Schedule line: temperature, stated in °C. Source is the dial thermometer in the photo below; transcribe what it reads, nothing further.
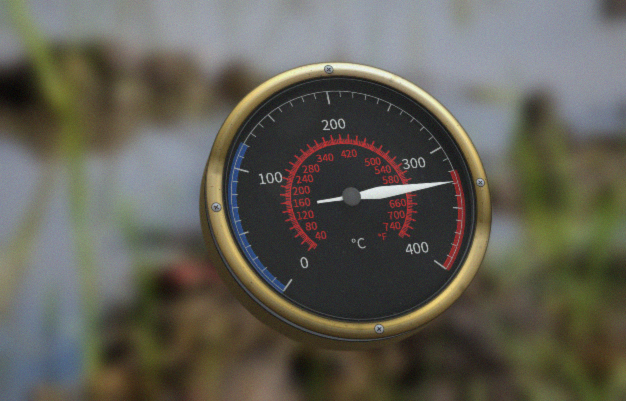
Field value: 330 °C
